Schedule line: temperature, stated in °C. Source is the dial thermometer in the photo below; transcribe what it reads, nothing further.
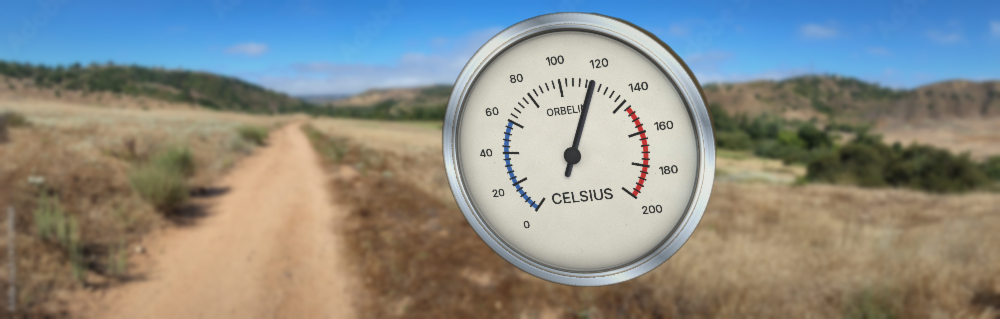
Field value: 120 °C
